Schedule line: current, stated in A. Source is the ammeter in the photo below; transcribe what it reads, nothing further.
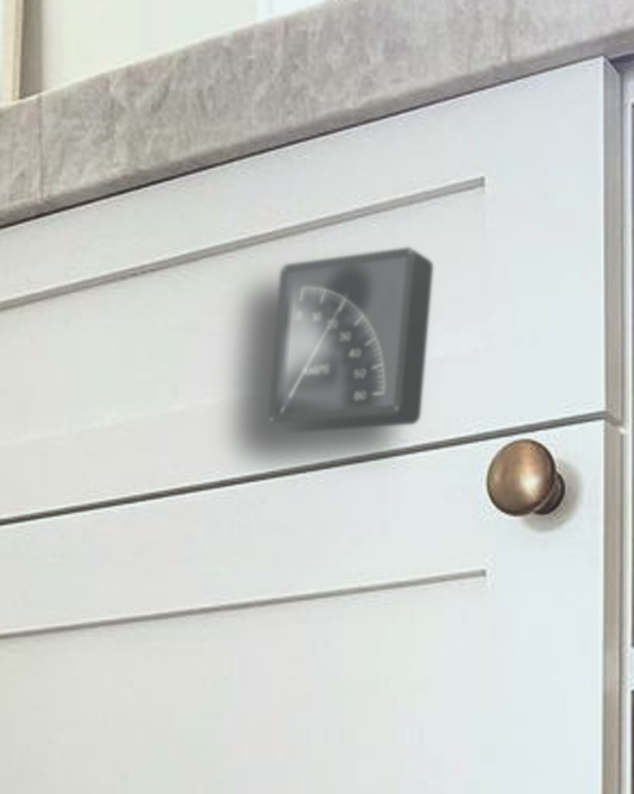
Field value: 20 A
